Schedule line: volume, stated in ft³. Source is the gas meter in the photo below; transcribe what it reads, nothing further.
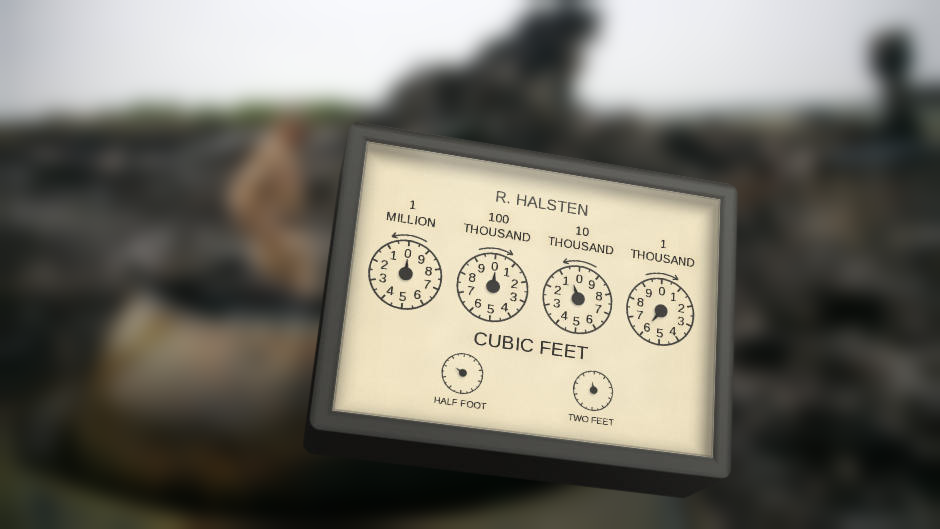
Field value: 600 ft³
